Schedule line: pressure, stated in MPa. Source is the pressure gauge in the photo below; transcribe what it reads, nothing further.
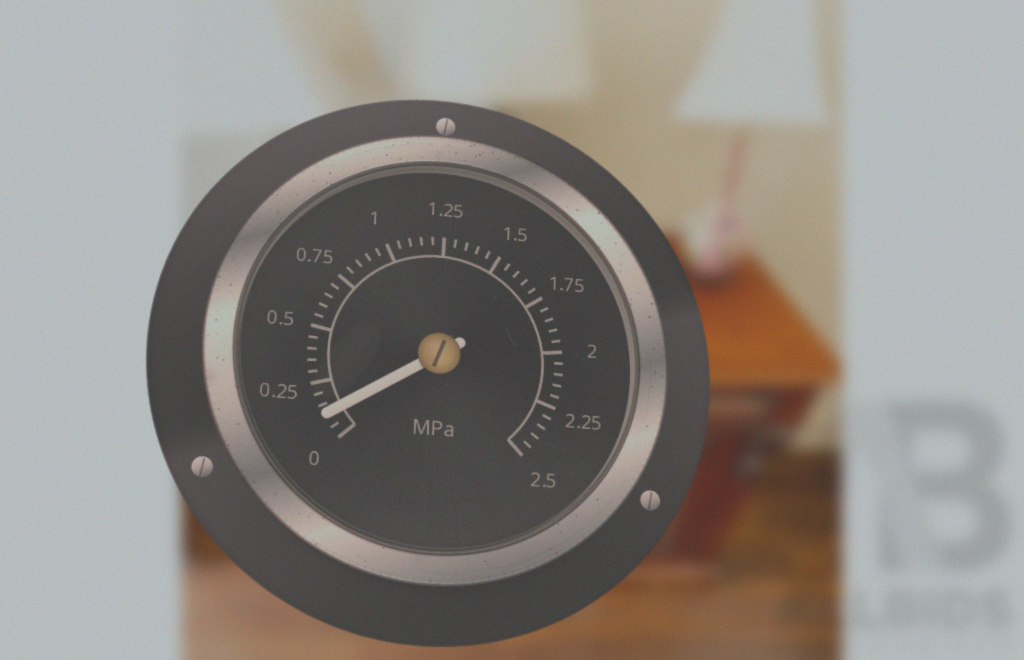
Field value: 0.1 MPa
